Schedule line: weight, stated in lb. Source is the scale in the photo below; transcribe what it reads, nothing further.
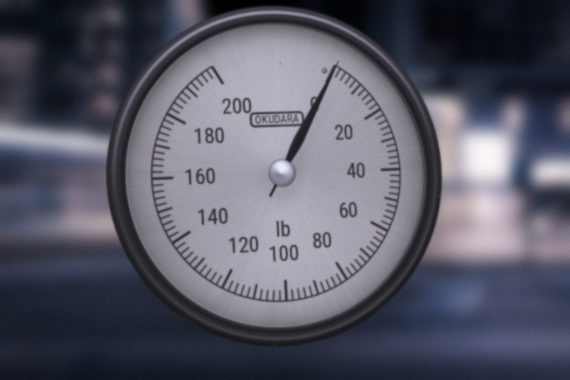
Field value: 0 lb
